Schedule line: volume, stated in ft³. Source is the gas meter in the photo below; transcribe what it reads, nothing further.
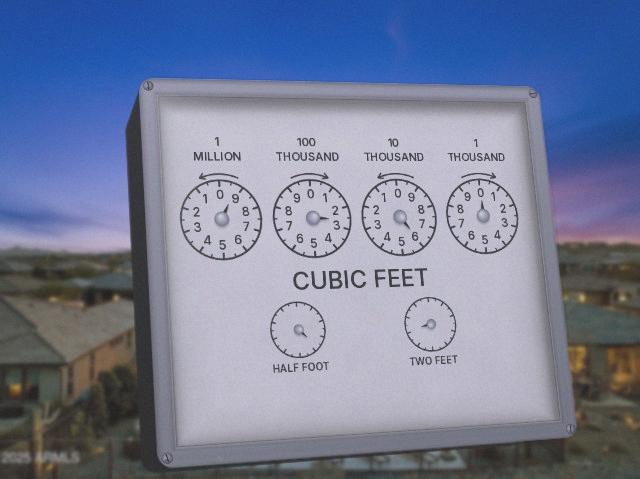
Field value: 926000 ft³
